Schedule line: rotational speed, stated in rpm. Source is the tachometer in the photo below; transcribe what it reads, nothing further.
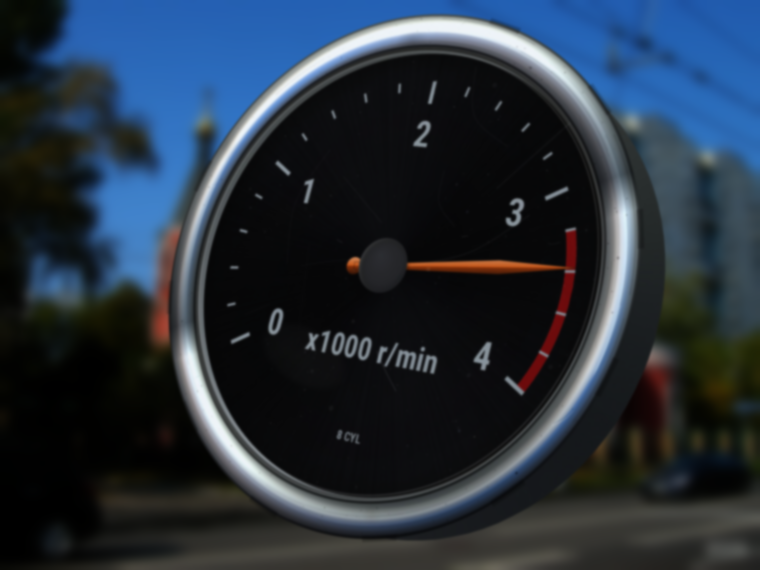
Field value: 3400 rpm
